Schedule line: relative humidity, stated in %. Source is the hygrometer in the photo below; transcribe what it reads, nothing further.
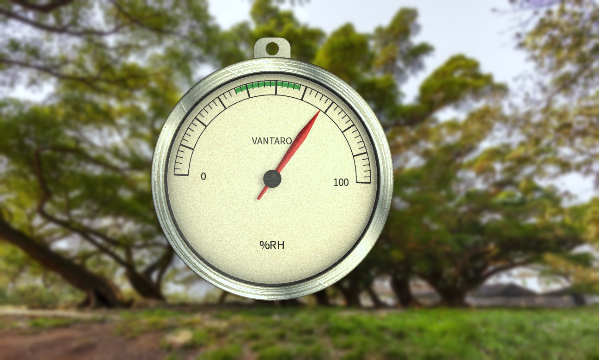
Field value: 68 %
